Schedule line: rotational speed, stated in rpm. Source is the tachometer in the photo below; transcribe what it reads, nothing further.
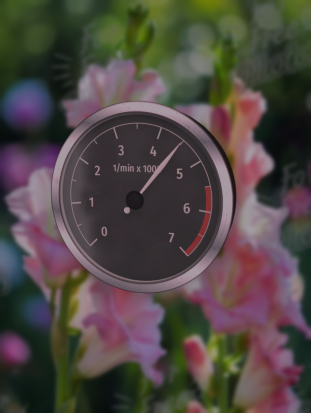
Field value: 4500 rpm
